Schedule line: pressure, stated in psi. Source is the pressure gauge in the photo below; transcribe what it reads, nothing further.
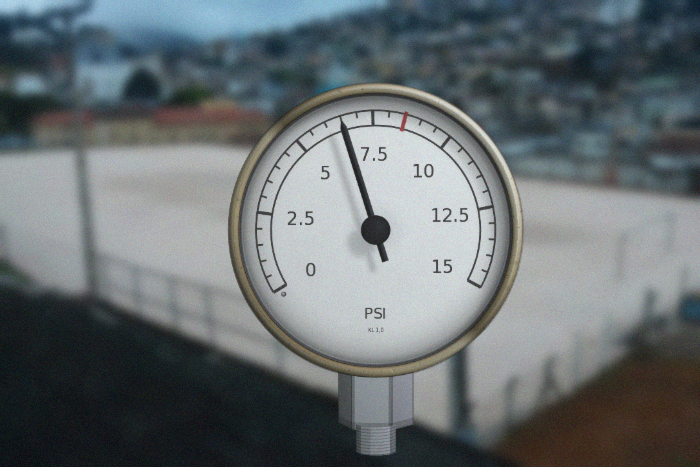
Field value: 6.5 psi
